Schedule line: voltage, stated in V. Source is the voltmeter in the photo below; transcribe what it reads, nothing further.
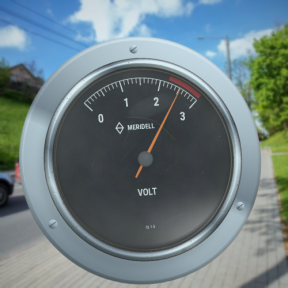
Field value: 2.5 V
